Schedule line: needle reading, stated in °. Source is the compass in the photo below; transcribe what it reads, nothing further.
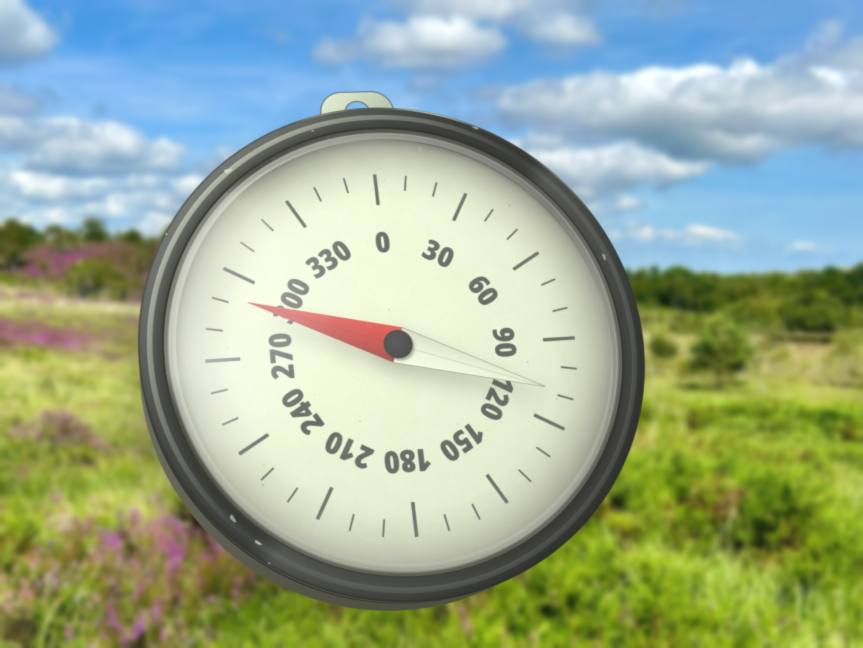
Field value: 290 °
